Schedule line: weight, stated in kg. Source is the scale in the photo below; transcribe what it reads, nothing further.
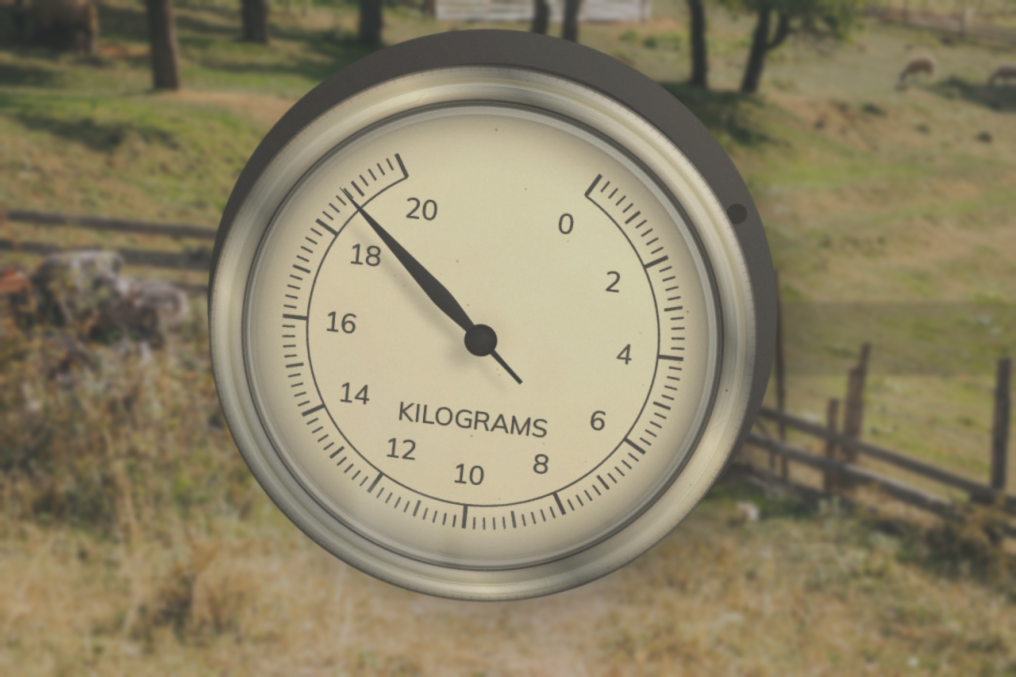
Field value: 18.8 kg
